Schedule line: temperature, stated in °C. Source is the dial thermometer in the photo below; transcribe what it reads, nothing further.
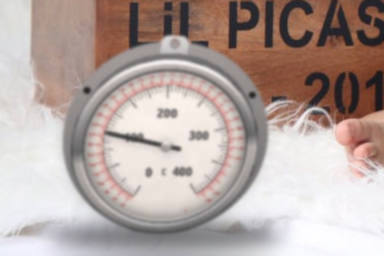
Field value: 100 °C
